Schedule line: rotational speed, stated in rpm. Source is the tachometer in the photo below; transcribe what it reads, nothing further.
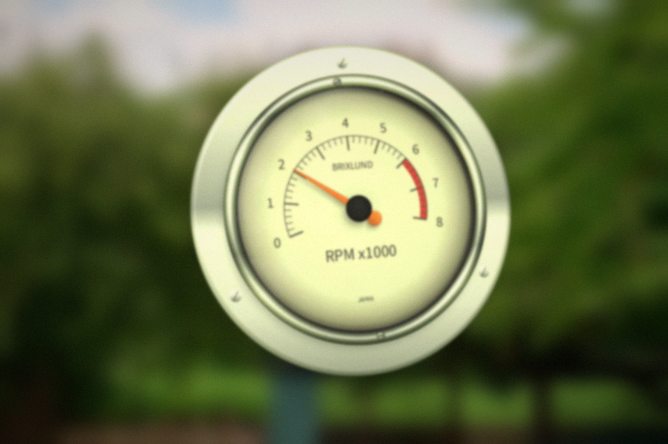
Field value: 2000 rpm
